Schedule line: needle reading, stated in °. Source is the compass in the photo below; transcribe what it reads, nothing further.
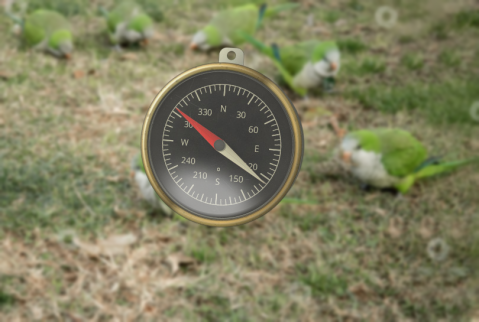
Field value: 305 °
